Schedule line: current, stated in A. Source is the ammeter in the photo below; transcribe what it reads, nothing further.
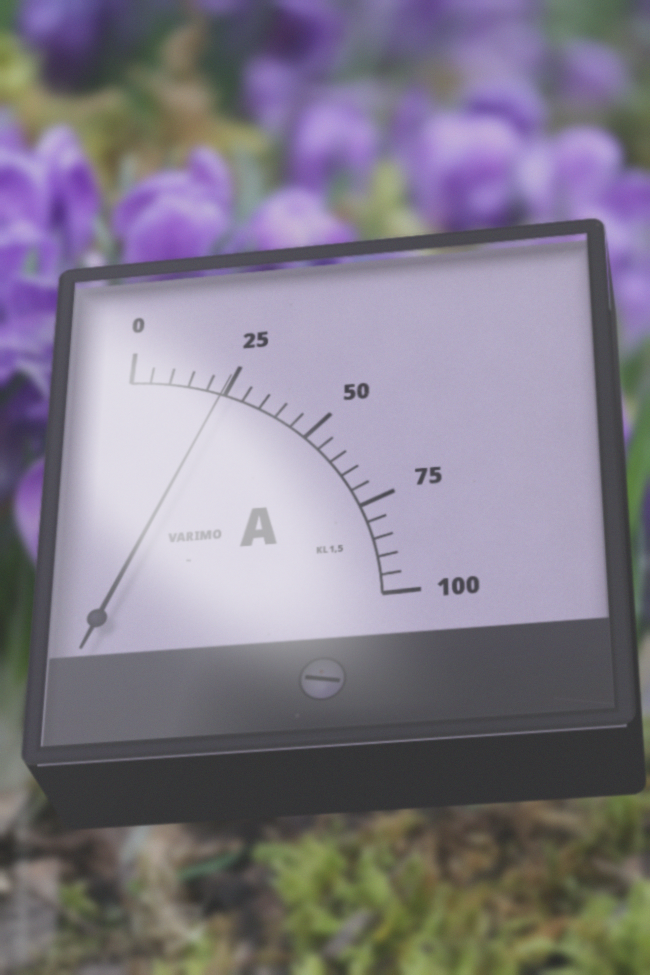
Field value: 25 A
